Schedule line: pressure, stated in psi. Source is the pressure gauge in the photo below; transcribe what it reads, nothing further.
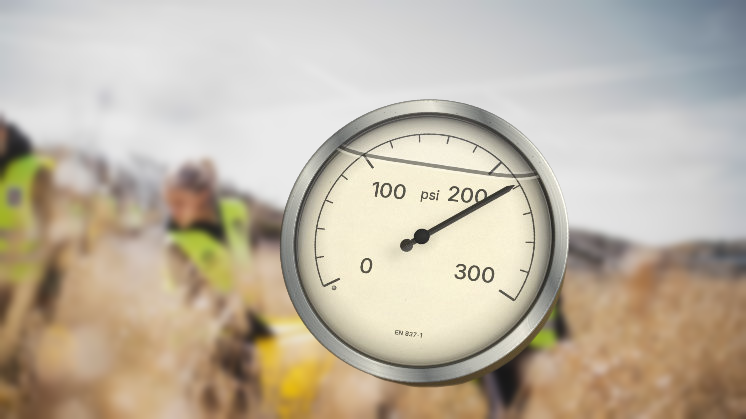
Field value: 220 psi
